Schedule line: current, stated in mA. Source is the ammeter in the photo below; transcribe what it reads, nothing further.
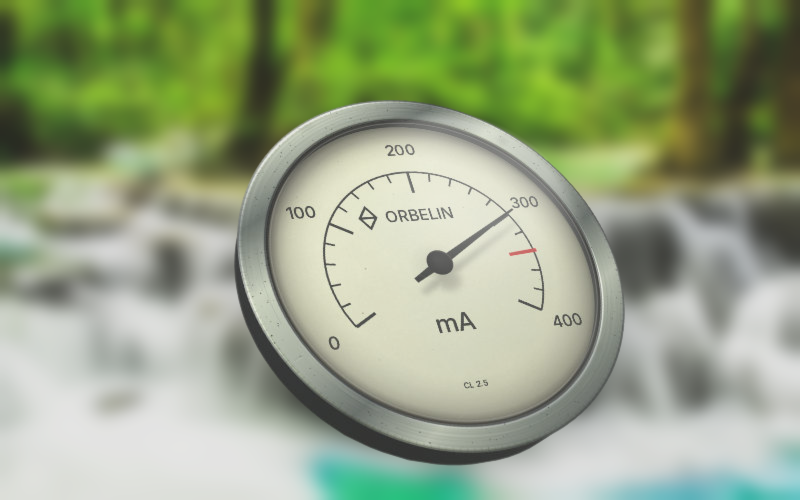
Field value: 300 mA
